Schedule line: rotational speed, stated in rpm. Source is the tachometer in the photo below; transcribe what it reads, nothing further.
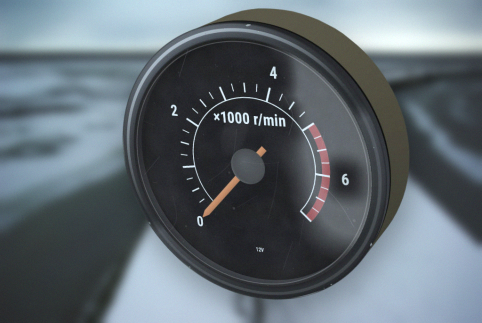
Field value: 0 rpm
